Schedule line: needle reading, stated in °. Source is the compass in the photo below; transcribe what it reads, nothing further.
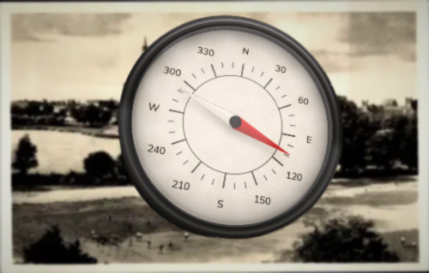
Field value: 110 °
